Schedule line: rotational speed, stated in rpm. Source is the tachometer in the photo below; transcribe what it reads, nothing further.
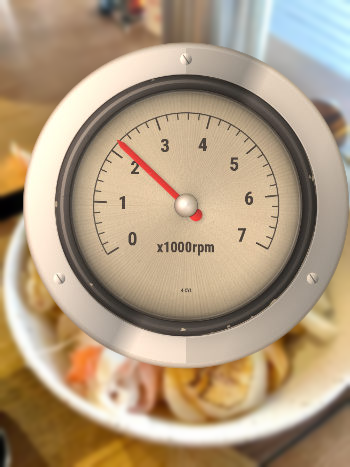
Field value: 2200 rpm
